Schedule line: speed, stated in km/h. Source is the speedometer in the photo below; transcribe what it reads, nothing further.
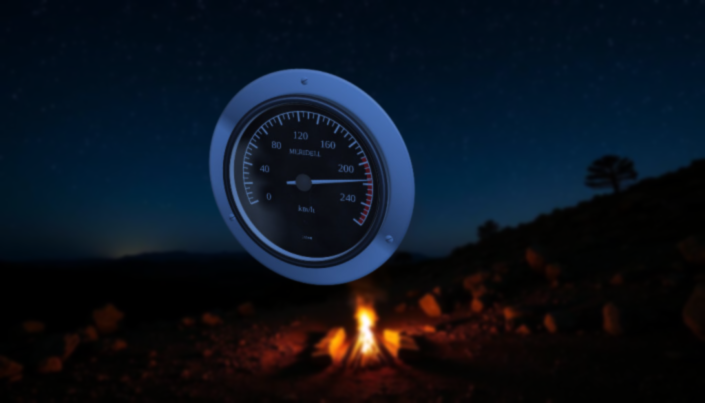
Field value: 215 km/h
